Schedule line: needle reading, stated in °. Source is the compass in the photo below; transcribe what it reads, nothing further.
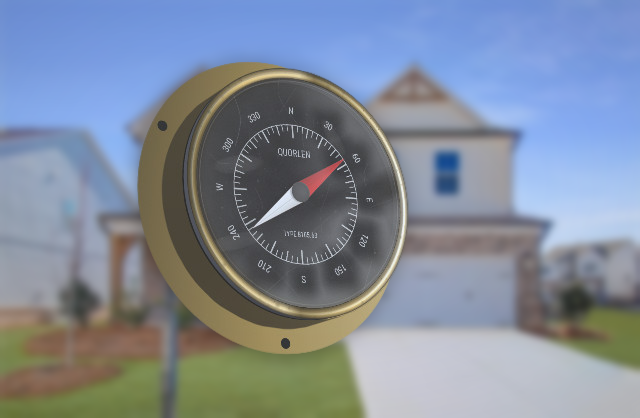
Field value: 55 °
